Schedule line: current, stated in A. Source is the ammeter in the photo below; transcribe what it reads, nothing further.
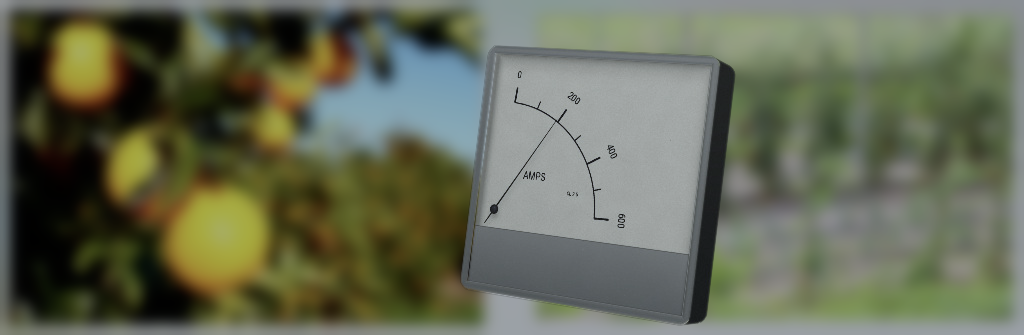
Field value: 200 A
